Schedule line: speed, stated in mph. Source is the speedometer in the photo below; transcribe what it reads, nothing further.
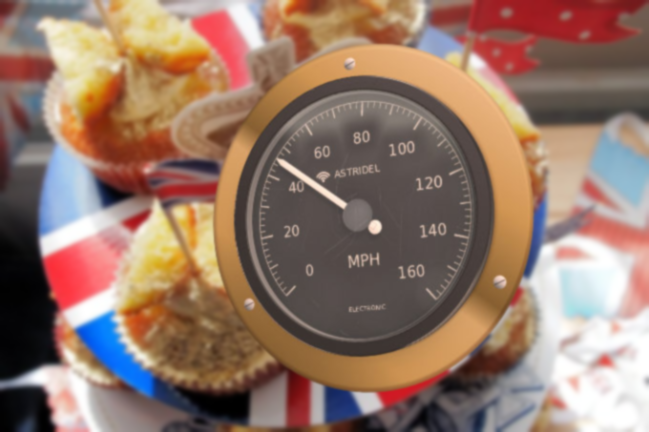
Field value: 46 mph
